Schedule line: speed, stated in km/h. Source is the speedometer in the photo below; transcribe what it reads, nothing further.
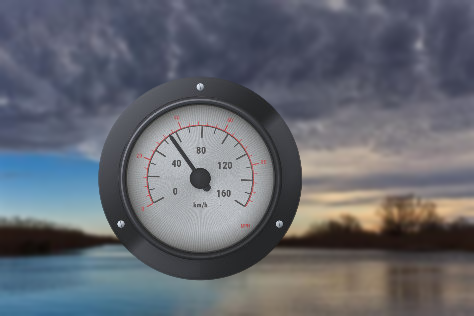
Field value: 55 km/h
